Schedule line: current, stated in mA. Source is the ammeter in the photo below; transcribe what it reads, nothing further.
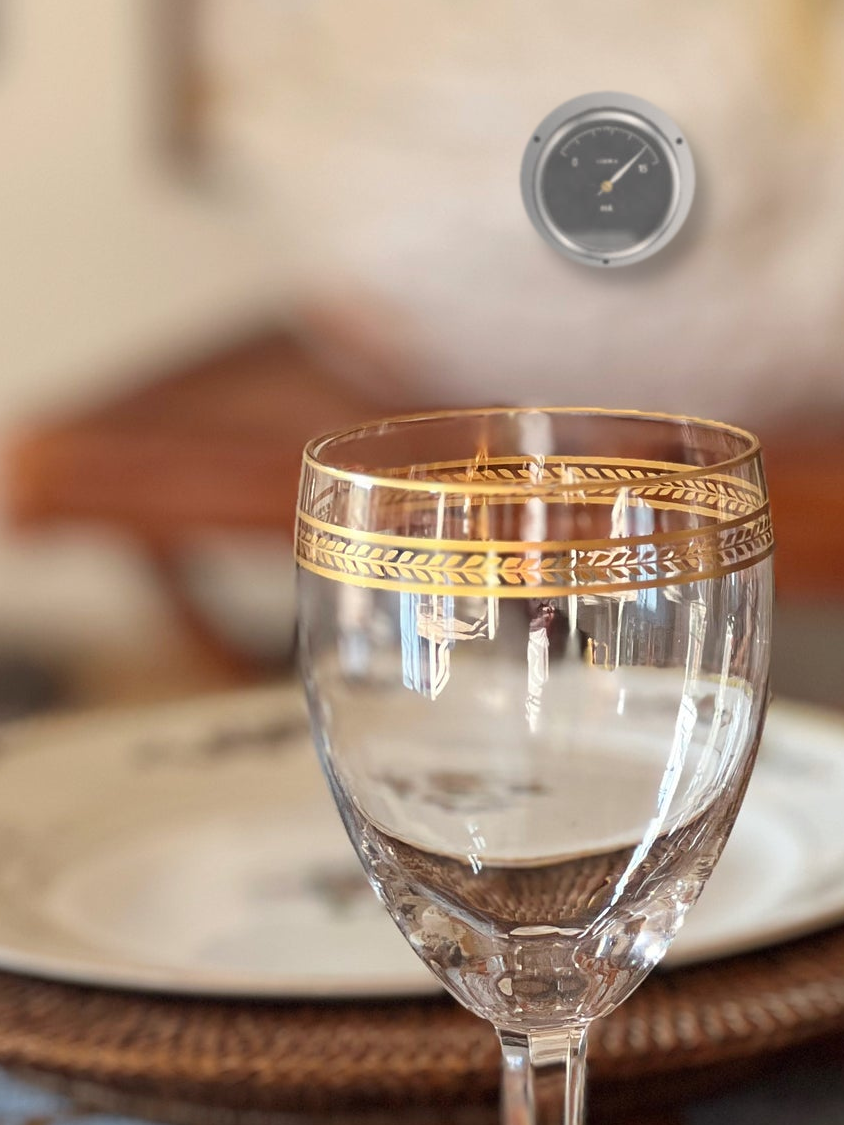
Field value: 12.5 mA
